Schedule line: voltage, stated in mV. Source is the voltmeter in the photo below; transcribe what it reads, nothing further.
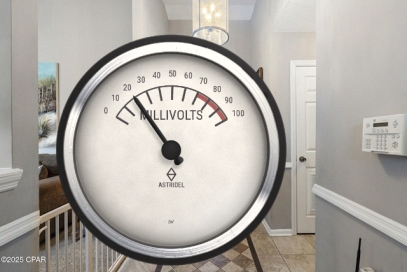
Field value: 20 mV
